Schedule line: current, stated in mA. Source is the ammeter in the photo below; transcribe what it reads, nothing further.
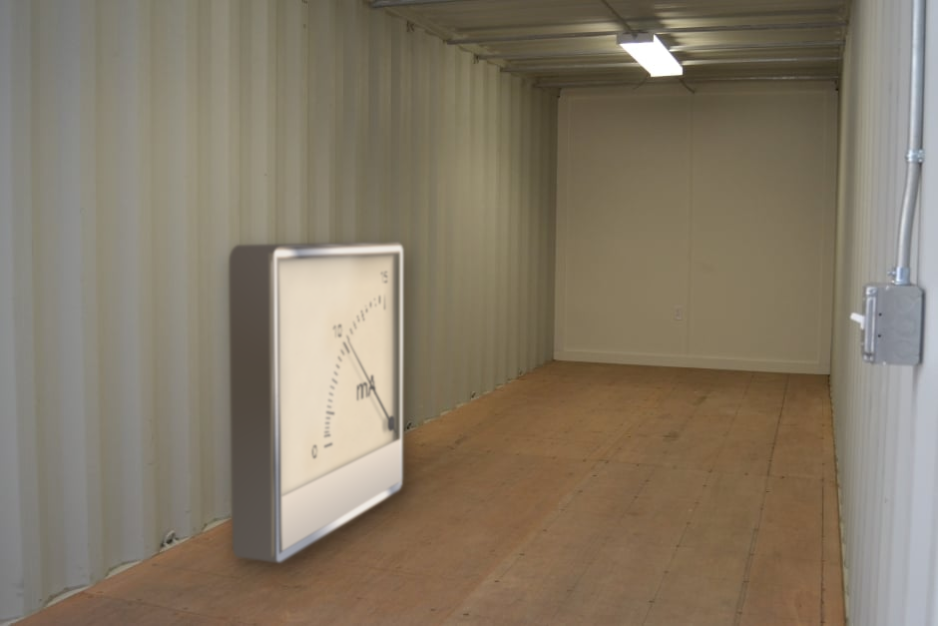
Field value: 10 mA
